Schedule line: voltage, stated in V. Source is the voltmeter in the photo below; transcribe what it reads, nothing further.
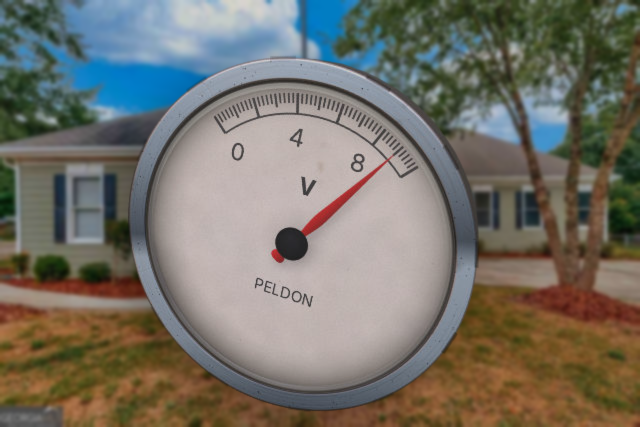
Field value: 9 V
